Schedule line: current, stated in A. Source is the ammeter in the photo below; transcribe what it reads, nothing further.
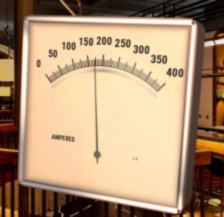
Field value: 175 A
